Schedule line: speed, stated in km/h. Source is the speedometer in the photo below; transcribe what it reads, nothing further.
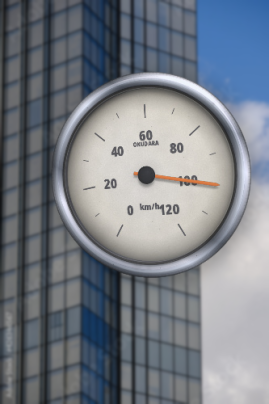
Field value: 100 km/h
